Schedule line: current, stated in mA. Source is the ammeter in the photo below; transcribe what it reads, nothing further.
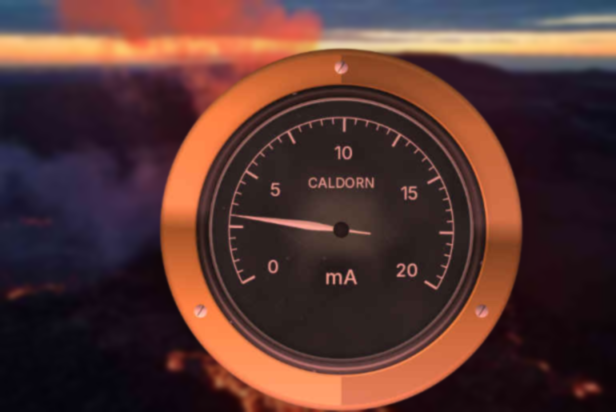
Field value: 3 mA
